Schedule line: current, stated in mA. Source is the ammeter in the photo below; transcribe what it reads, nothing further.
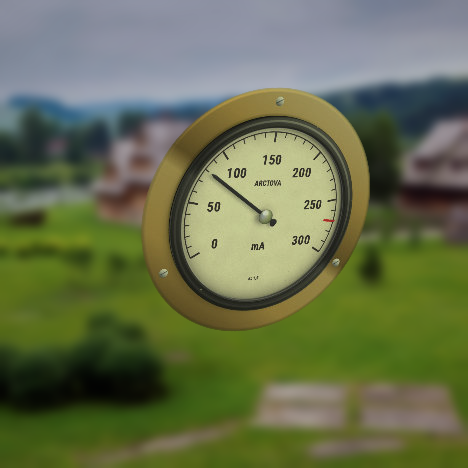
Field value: 80 mA
